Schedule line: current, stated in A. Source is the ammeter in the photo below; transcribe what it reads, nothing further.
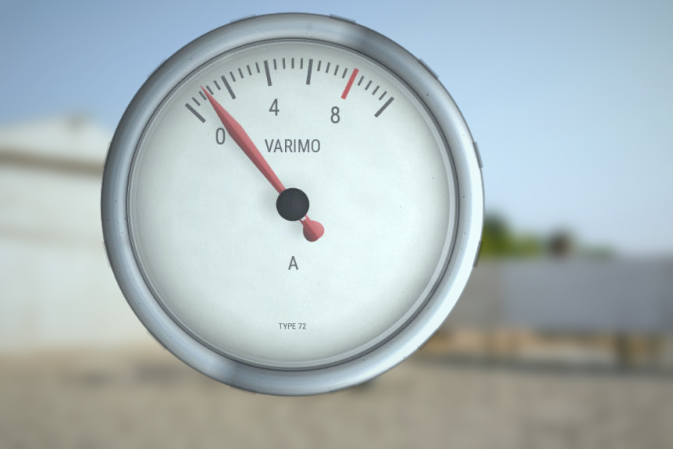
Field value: 1 A
